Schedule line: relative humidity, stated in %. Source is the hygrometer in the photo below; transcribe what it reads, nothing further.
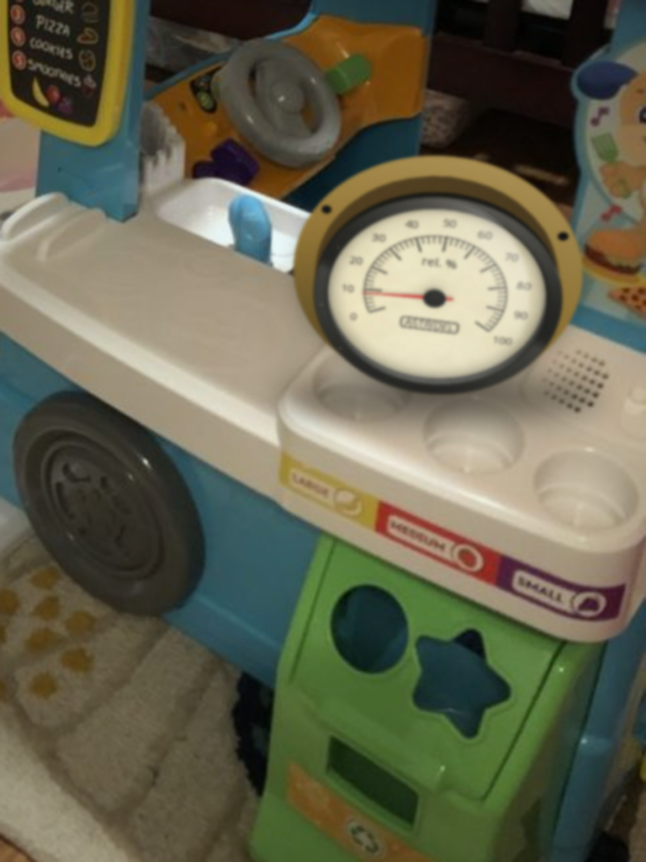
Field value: 10 %
